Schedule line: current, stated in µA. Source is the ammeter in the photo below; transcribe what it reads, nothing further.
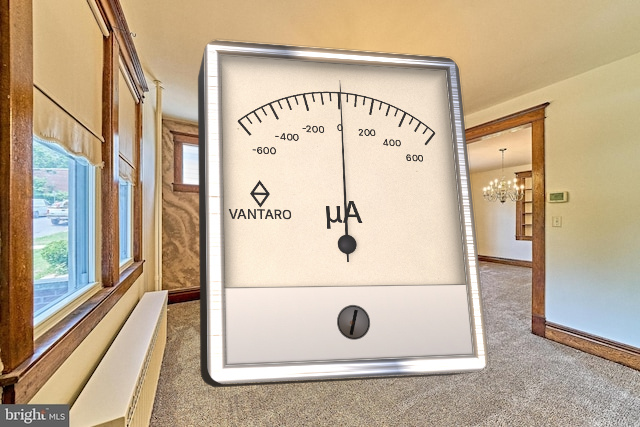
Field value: 0 µA
